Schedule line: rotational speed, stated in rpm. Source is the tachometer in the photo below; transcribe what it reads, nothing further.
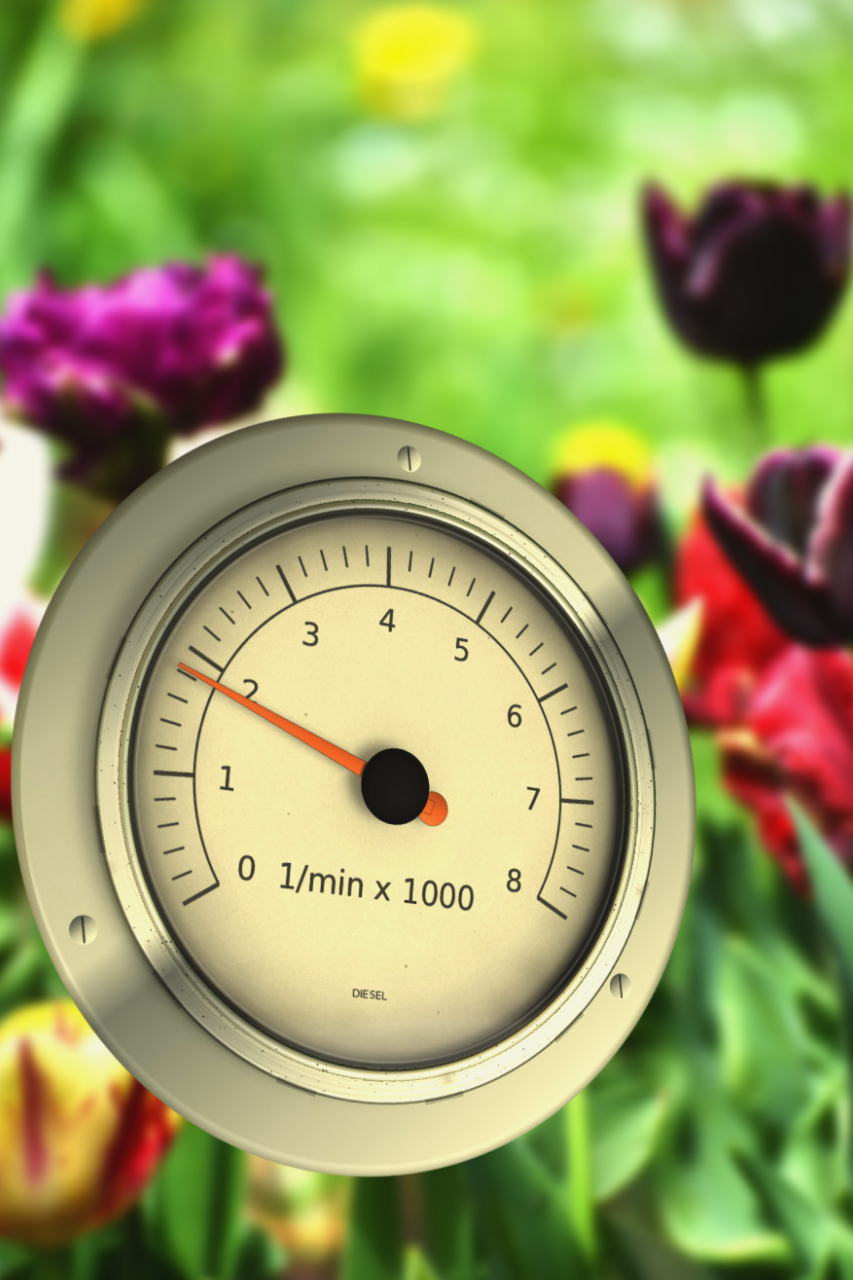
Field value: 1800 rpm
